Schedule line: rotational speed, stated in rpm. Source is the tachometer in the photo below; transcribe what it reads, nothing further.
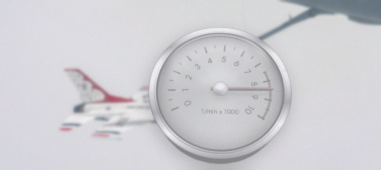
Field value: 8500 rpm
